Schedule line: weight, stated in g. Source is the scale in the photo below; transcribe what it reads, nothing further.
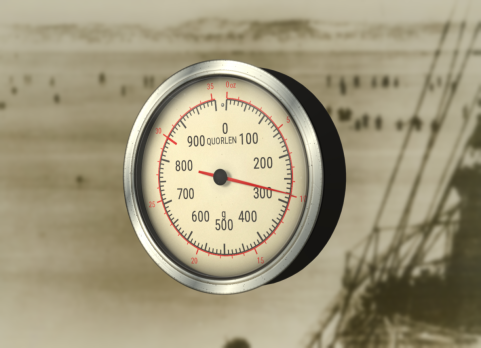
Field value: 280 g
